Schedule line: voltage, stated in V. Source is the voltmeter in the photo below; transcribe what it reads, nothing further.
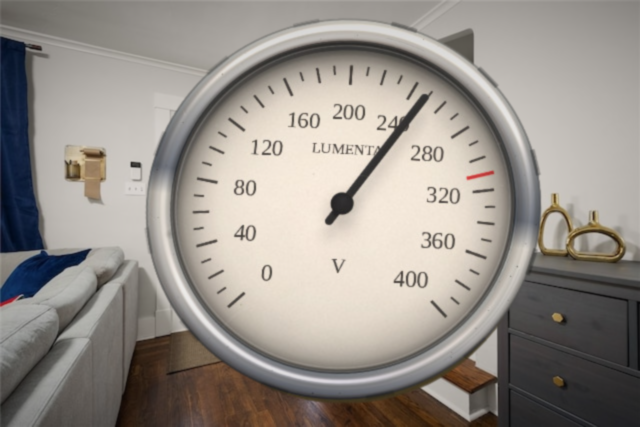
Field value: 250 V
